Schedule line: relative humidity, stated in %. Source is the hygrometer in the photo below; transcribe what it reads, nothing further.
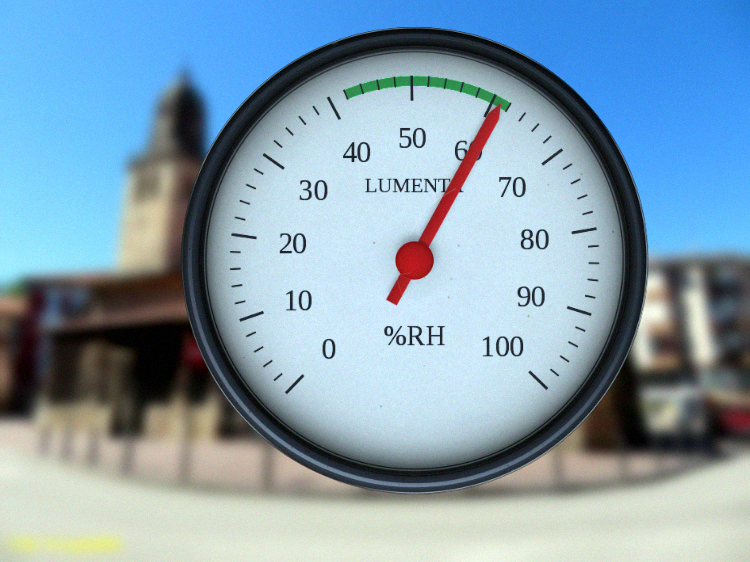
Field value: 61 %
